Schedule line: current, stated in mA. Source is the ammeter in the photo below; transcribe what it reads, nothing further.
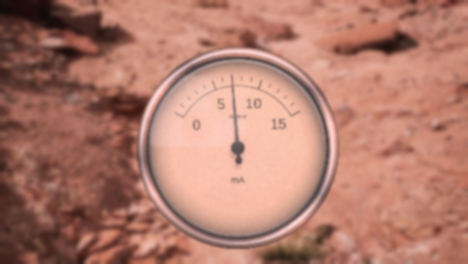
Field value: 7 mA
